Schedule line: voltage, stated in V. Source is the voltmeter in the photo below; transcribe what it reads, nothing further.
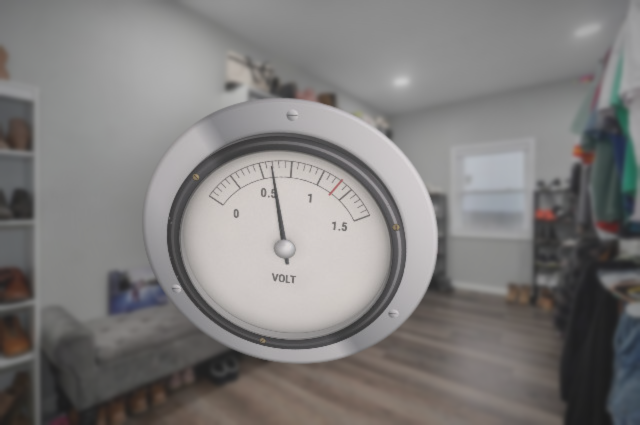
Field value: 0.6 V
